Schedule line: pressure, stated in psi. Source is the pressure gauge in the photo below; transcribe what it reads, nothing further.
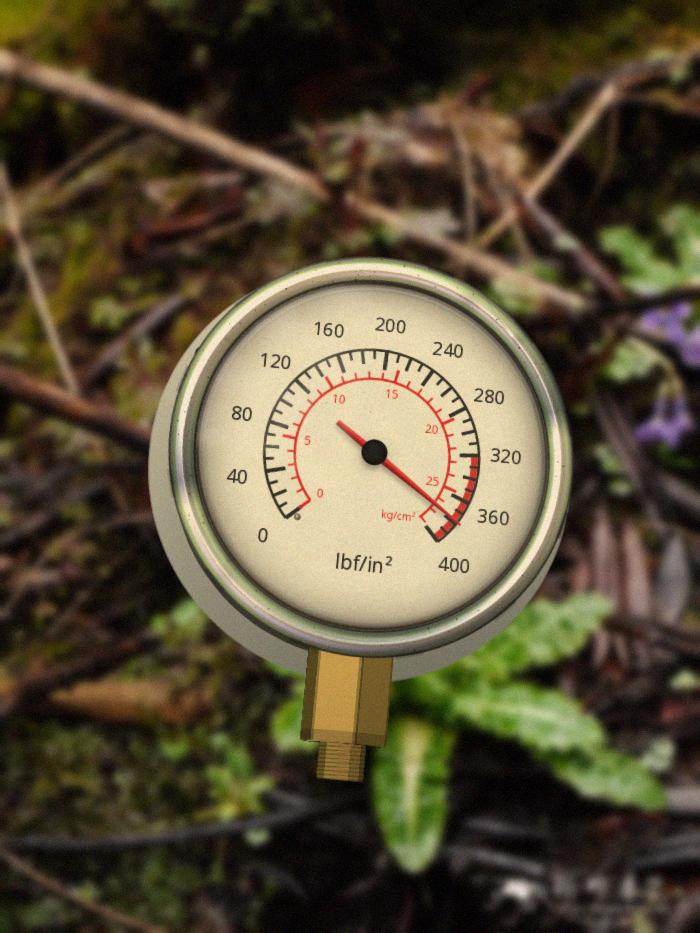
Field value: 380 psi
